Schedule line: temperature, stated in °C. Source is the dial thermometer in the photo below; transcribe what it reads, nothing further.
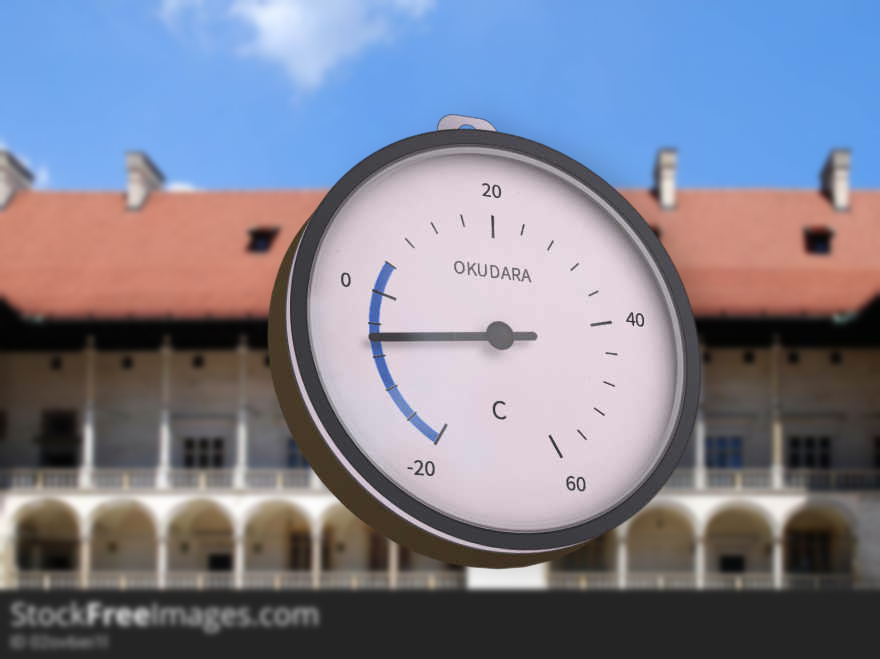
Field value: -6 °C
